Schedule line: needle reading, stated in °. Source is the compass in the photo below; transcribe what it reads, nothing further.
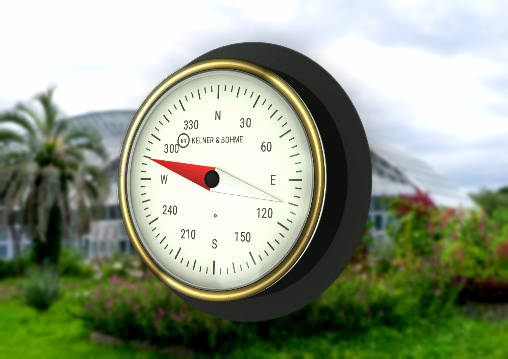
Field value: 285 °
